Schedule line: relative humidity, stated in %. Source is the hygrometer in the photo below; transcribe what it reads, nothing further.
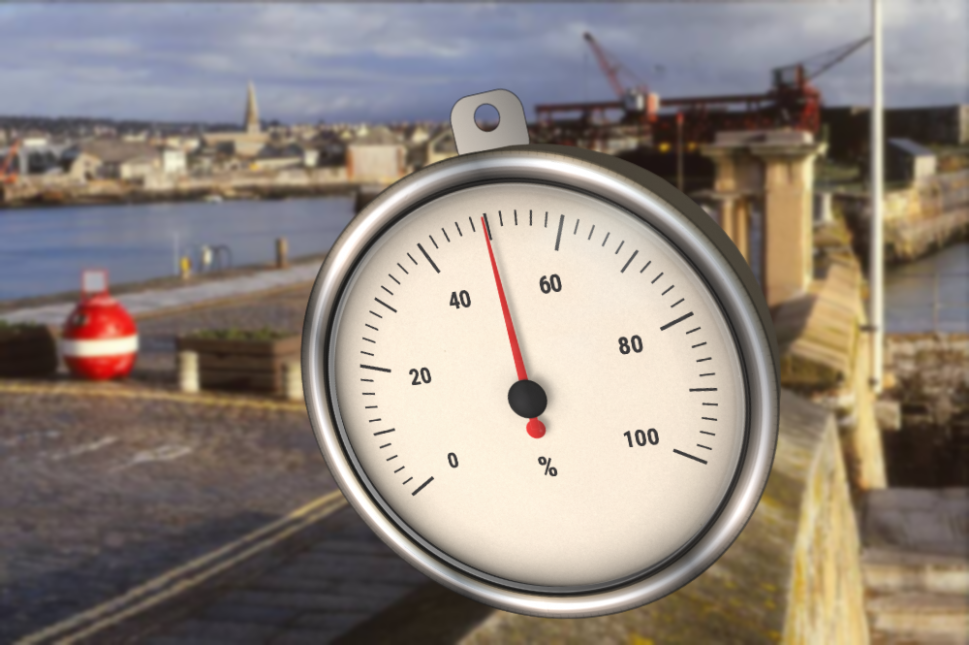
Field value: 50 %
